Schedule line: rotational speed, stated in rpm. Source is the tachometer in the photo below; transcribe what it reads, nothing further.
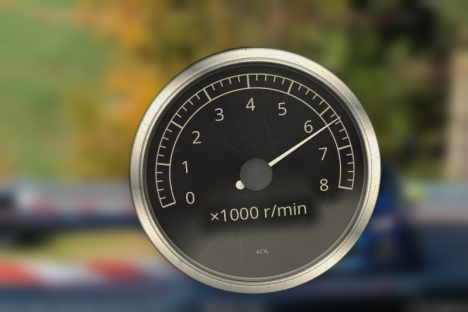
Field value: 6300 rpm
